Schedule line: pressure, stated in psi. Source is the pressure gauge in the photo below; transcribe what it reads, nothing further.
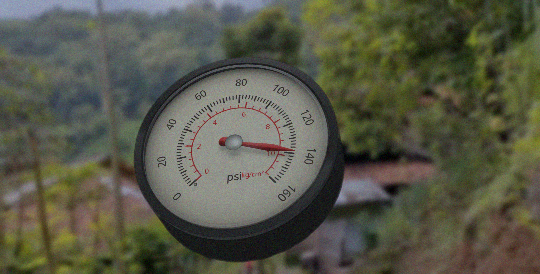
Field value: 140 psi
